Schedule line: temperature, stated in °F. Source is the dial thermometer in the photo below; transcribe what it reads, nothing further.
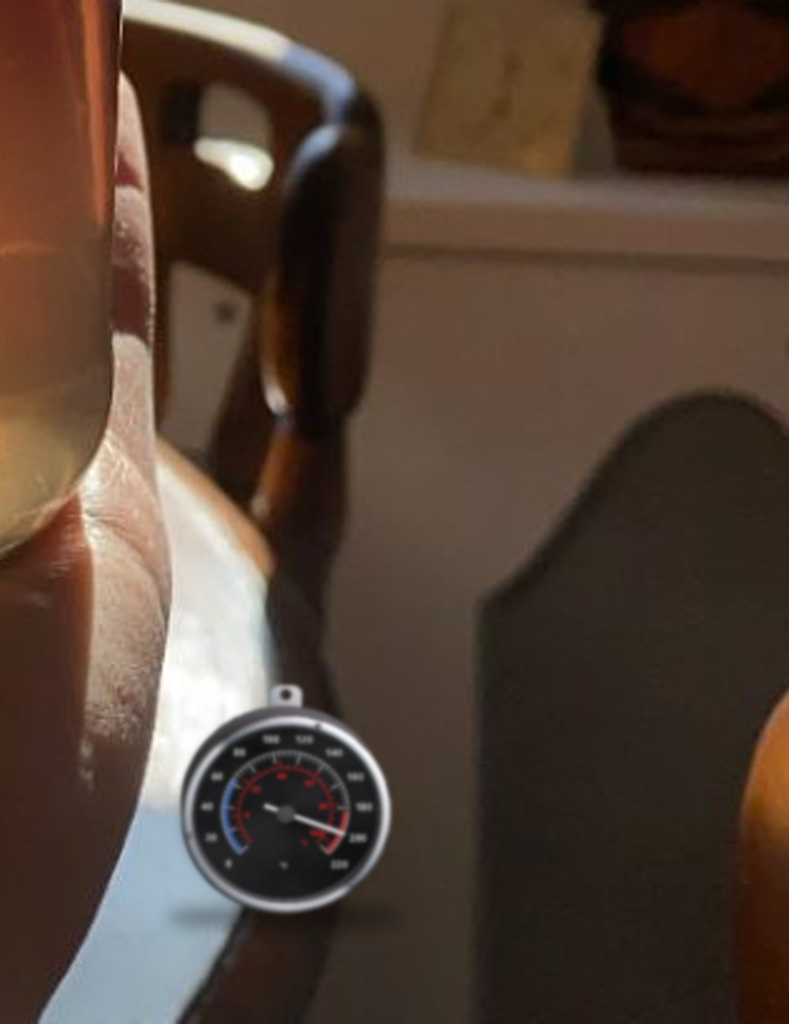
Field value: 200 °F
